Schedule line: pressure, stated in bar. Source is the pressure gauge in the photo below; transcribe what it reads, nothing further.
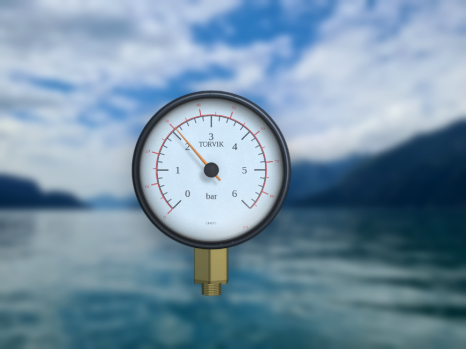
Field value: 2.1 bar
